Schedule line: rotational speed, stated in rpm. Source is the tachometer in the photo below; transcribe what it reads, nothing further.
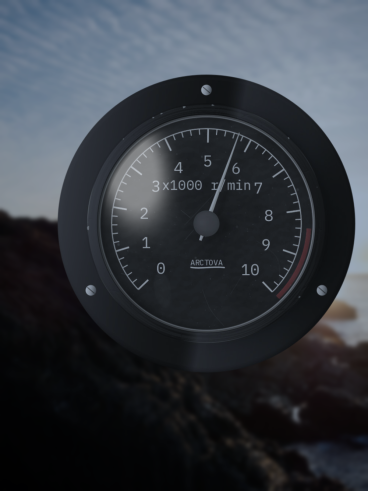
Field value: 5700 rpm
